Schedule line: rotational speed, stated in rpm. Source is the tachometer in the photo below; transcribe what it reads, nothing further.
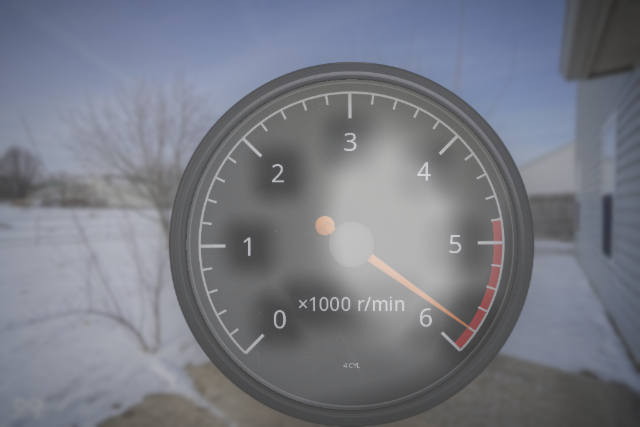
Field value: 5800 rpm
